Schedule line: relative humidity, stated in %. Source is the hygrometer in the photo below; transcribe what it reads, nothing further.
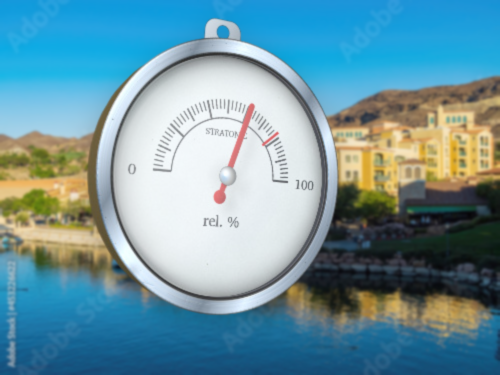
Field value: 60 %
